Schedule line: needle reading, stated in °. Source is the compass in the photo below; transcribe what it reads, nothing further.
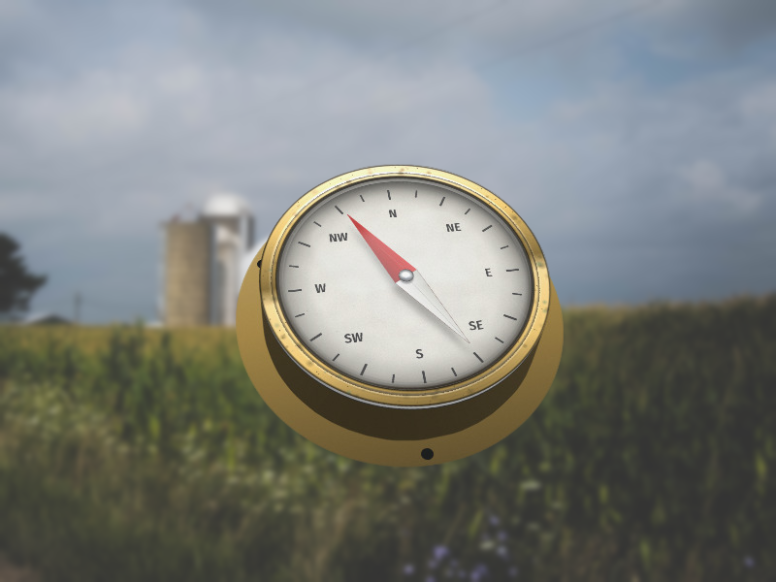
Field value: 330 °
